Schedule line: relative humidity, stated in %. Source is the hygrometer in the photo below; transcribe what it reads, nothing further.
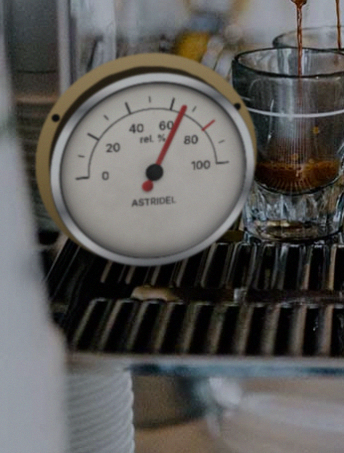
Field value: 65 %
